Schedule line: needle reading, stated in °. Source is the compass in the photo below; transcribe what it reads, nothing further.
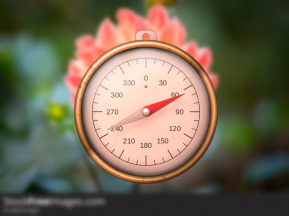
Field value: 65 °
